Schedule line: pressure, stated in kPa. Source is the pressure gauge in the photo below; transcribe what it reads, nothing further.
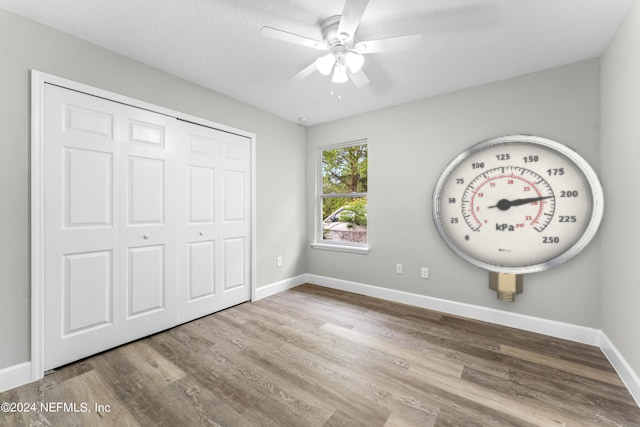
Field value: 200 kPa
